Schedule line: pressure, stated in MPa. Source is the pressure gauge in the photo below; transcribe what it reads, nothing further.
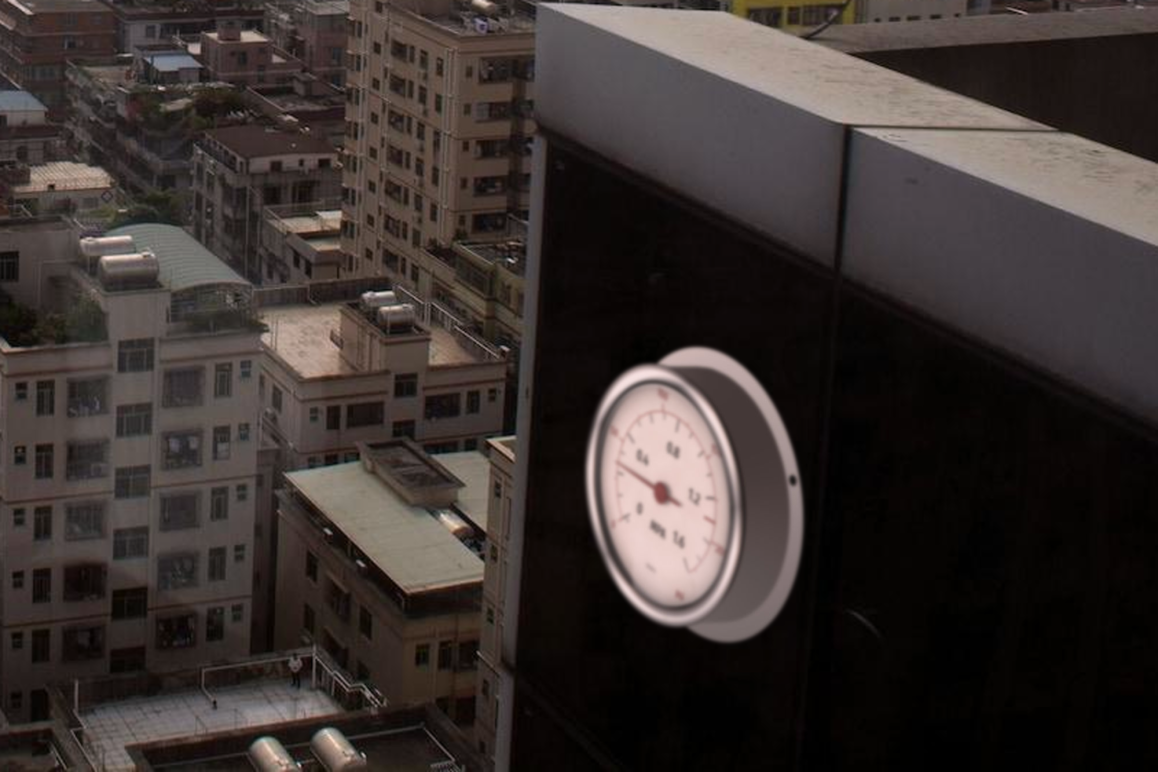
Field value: 0.25 MPa
